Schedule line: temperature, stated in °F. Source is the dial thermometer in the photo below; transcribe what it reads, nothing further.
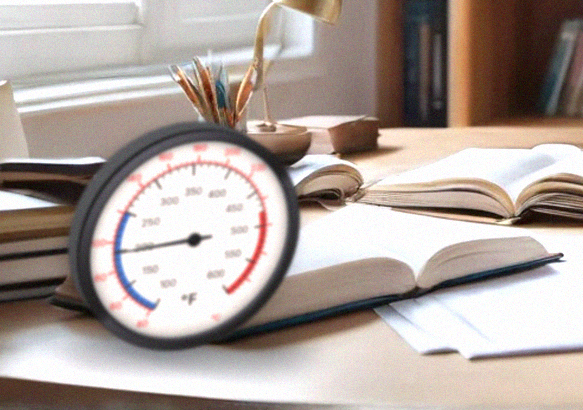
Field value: 200 °F
